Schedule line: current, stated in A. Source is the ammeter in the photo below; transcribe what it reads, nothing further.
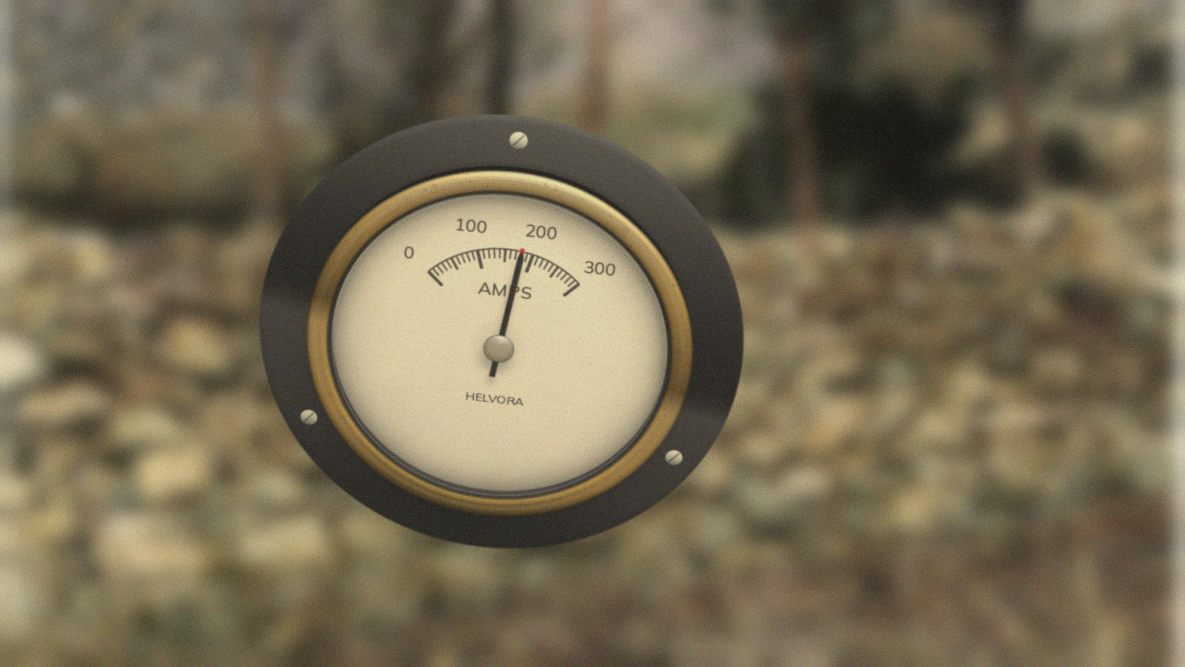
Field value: 180 A
